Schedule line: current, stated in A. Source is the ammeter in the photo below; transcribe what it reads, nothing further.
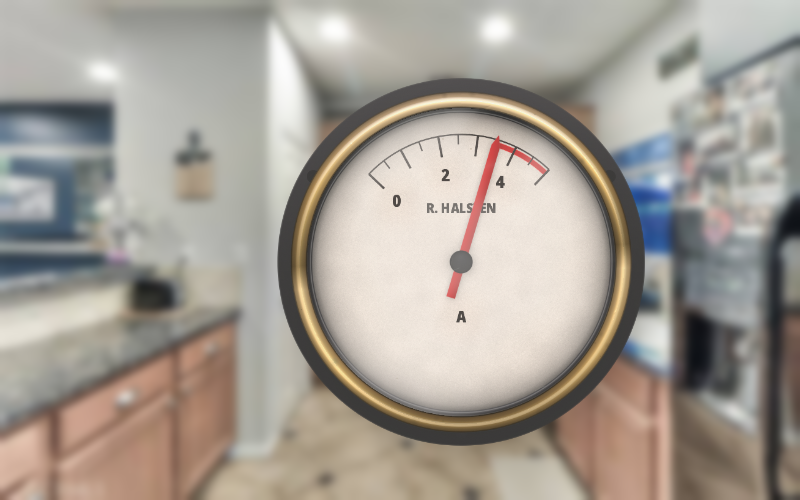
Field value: 3.5 A
